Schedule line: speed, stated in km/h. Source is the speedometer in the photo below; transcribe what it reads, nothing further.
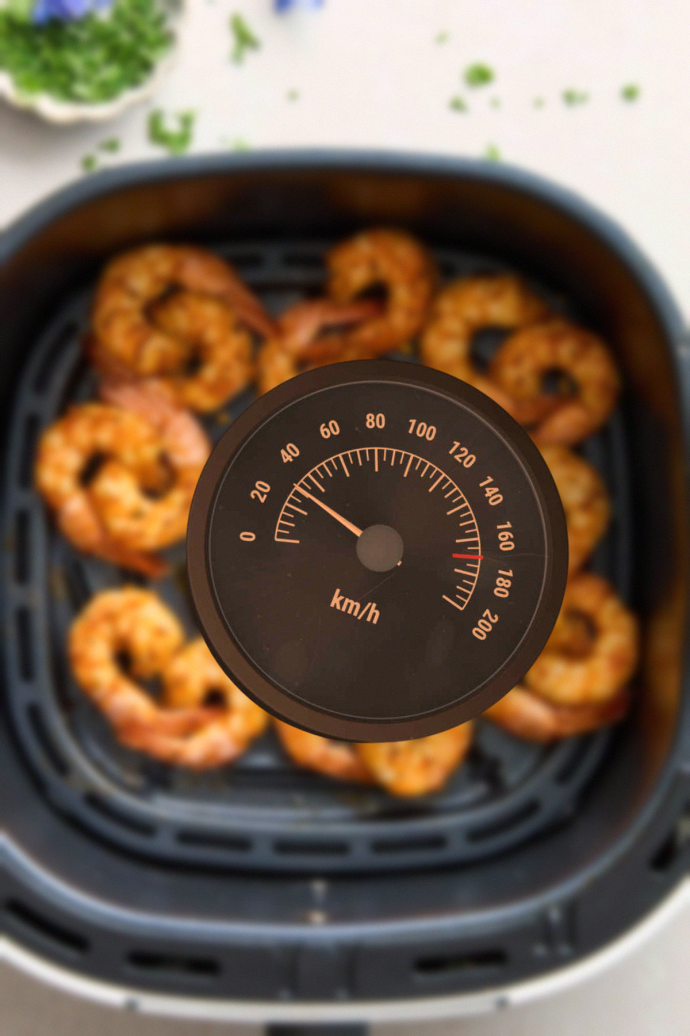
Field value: 30 km/h
